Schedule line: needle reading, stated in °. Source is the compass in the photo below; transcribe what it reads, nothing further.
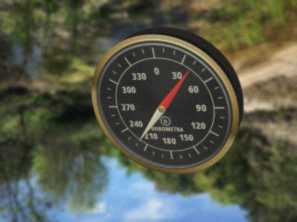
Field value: 40 °
